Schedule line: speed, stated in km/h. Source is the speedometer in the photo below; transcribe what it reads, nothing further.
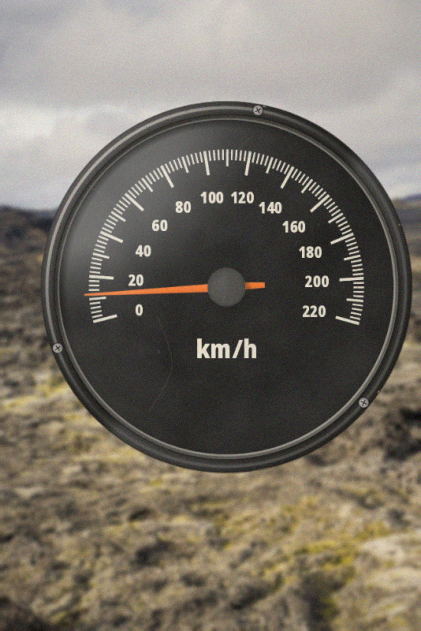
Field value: 12 km/h
